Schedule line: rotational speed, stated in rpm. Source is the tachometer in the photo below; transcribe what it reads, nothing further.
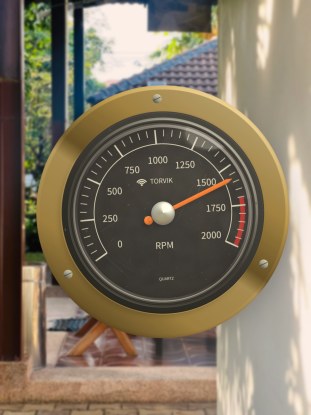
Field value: 1575 rpm
